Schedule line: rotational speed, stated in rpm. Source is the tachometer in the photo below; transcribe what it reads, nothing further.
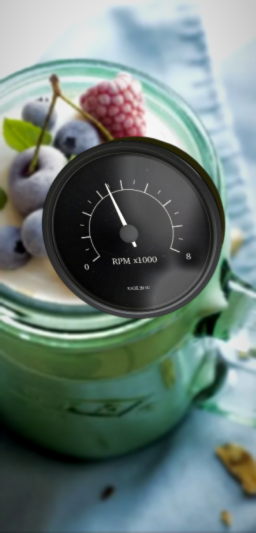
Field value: 3500 rpm
